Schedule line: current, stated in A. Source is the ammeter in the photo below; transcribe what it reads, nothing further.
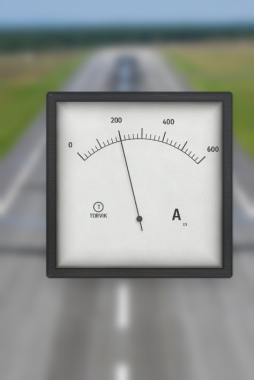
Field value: 200 A
